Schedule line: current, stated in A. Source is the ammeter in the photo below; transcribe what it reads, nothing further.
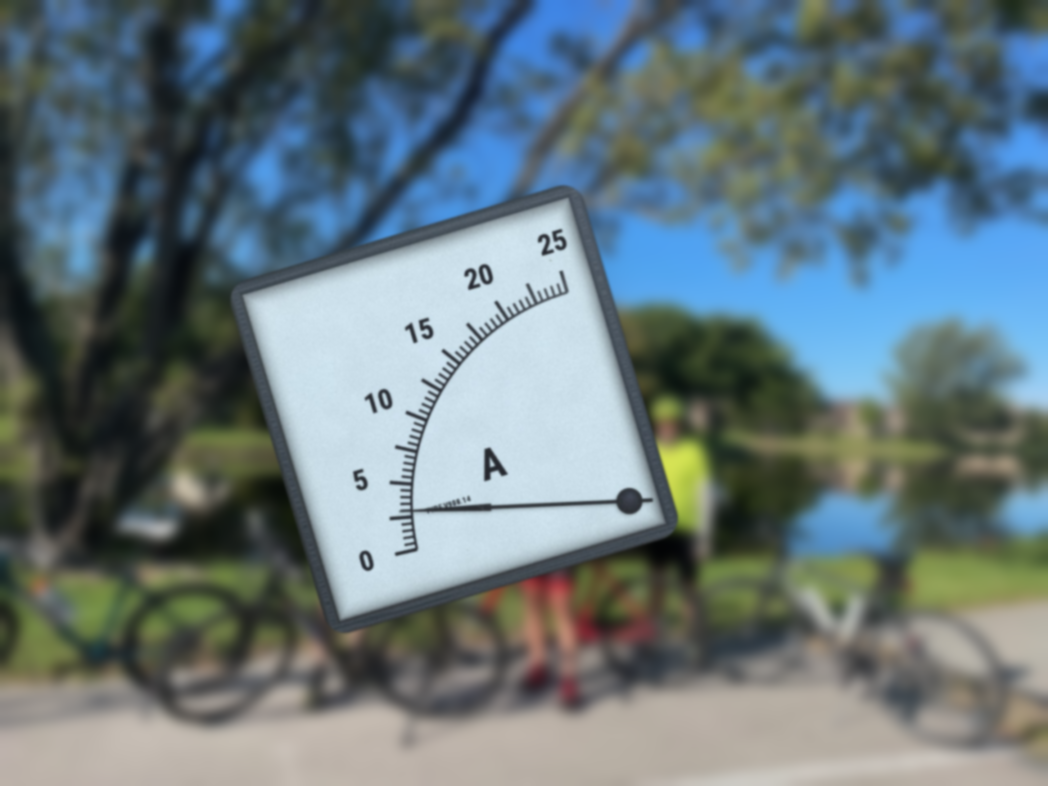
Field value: 3 A
